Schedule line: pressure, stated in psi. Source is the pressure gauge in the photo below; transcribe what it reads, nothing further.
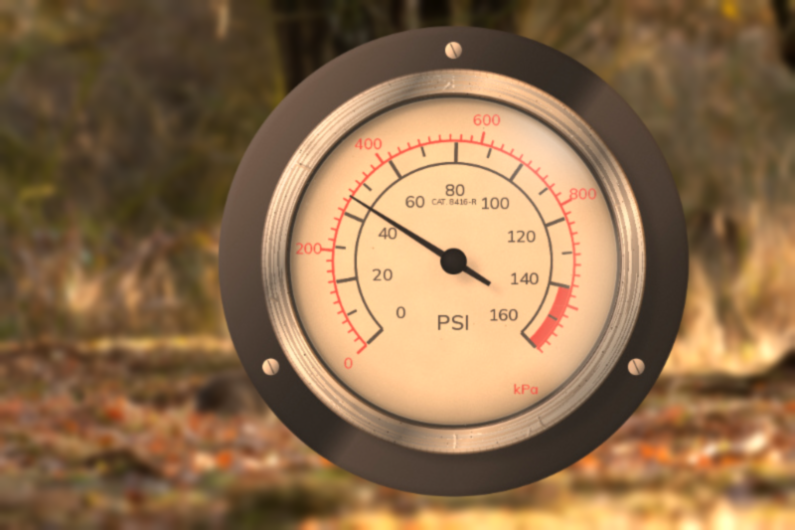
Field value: 45 psi
